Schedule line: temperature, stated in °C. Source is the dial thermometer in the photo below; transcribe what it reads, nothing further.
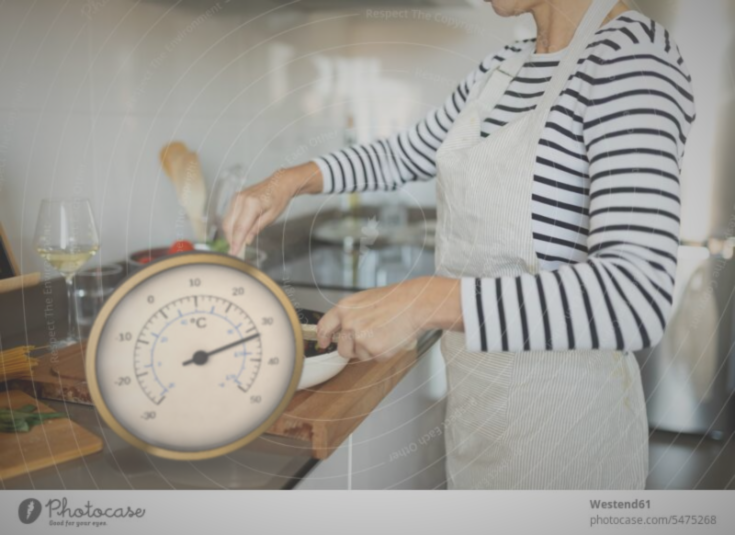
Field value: 32 °C
